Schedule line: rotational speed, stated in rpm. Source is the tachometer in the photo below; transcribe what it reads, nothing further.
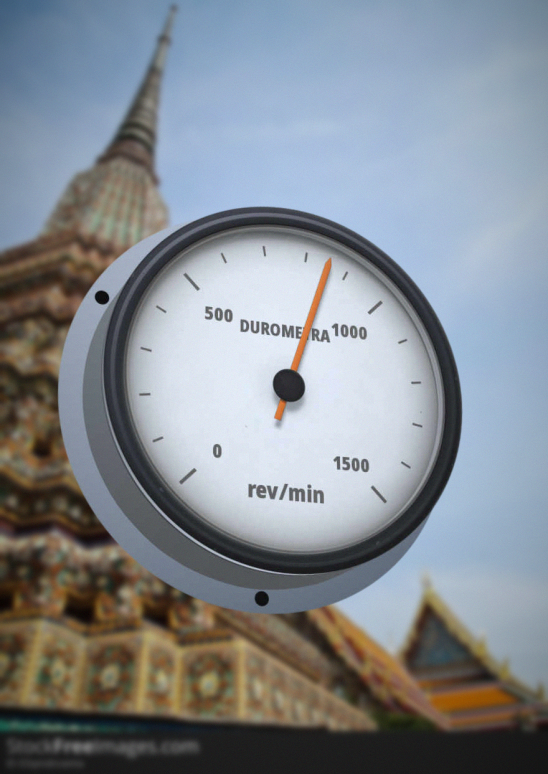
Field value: 850 rpm
